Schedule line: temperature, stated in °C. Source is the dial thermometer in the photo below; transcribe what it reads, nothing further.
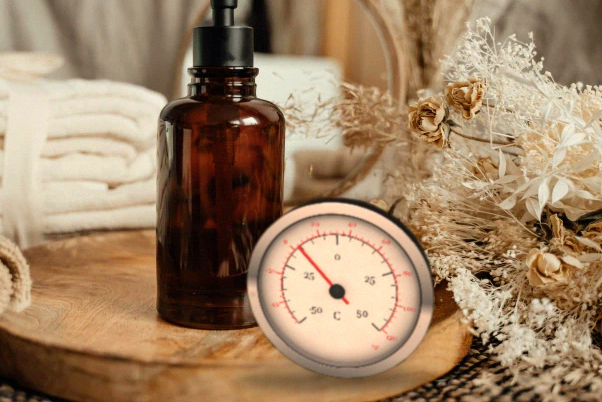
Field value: -15 °C
